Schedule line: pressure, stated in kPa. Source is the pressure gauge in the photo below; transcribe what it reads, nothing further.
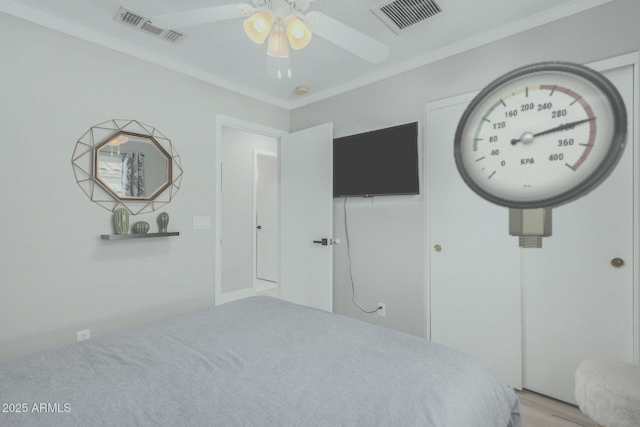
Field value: 320 kPa
